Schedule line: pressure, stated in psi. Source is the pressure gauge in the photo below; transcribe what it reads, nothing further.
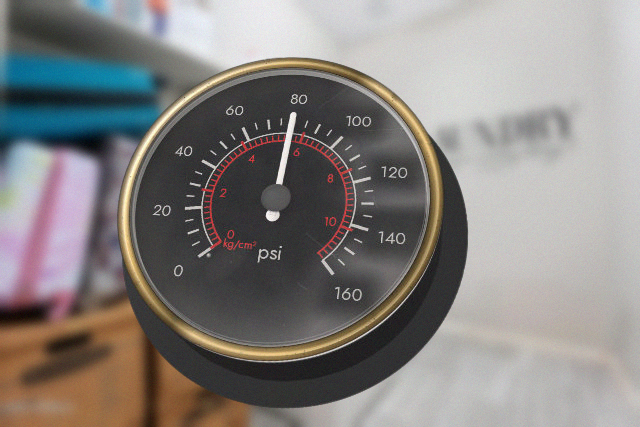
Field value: 80 psi
